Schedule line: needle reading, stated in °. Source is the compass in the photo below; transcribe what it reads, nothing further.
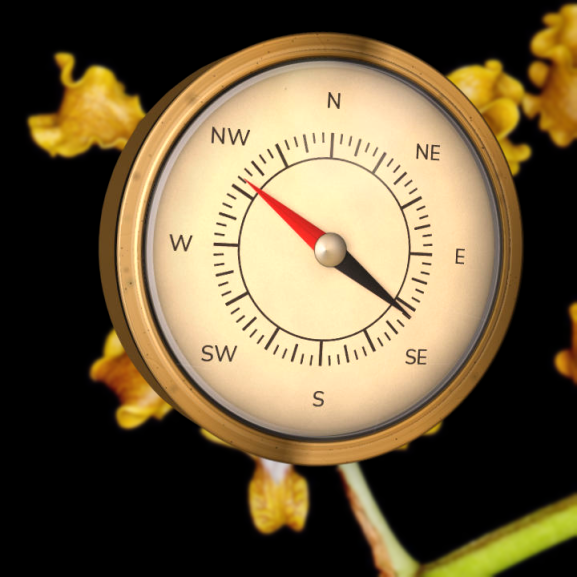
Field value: 305 °
